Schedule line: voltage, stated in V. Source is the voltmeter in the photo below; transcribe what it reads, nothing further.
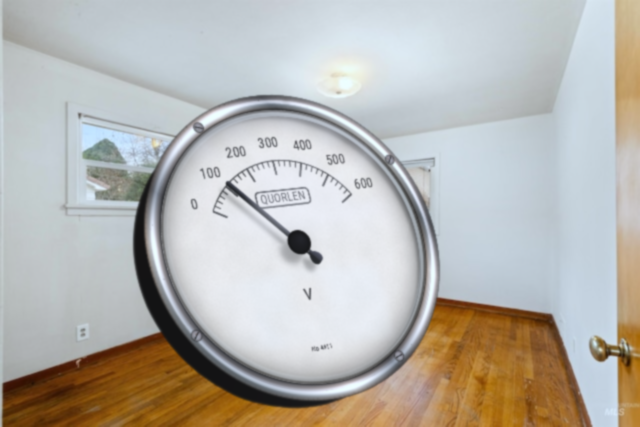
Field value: 100 V
